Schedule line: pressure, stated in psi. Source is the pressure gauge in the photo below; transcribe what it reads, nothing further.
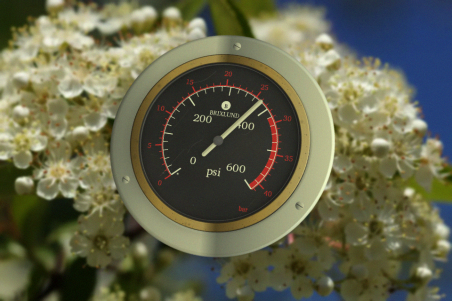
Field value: 380 psi
